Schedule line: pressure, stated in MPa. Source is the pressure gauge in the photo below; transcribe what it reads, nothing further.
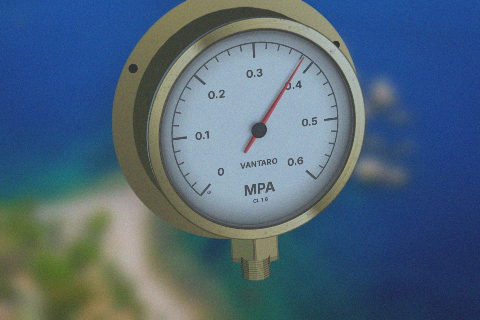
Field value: 0.38 MPa
